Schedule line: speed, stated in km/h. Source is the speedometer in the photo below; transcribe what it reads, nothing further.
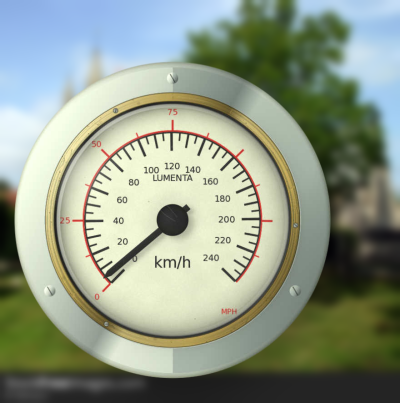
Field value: 5 km/h
